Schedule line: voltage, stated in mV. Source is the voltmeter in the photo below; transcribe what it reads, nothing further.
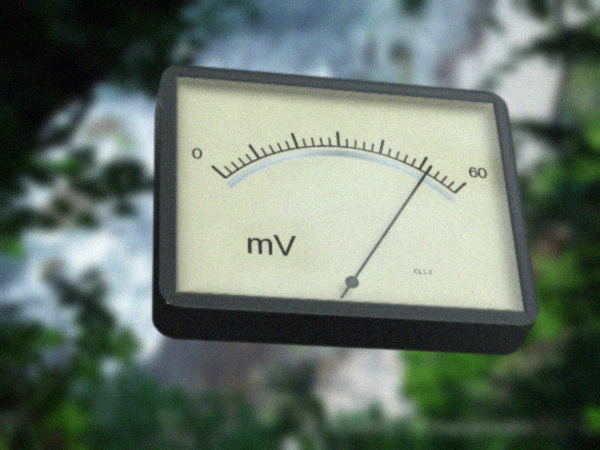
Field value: 52 mV
